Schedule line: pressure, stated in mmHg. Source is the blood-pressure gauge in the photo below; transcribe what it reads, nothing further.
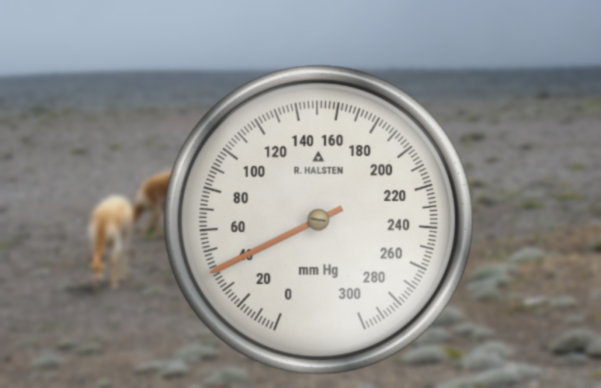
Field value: 40 mmHg
